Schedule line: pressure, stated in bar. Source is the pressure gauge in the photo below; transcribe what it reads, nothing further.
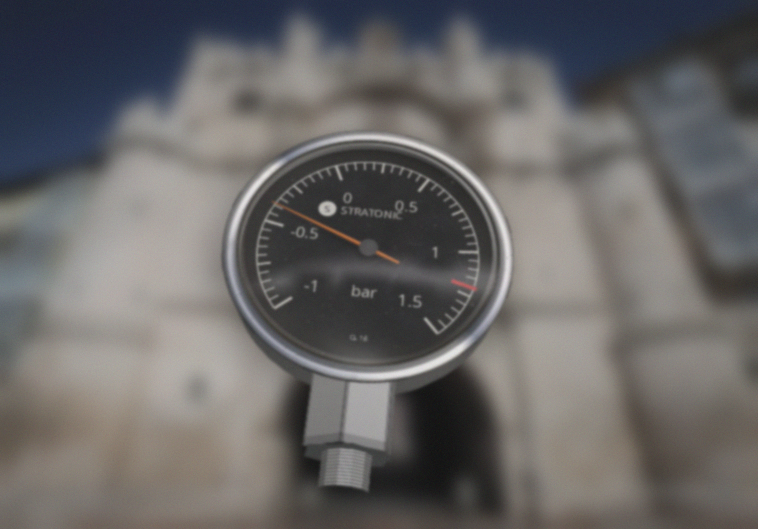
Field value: -0.4 bar
